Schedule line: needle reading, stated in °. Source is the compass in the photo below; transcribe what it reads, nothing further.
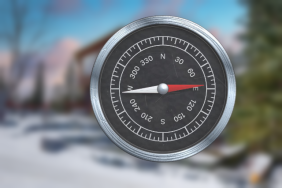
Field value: 85 °
